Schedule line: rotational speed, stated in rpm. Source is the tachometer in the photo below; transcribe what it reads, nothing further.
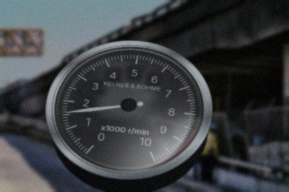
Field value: 1500 rpm
